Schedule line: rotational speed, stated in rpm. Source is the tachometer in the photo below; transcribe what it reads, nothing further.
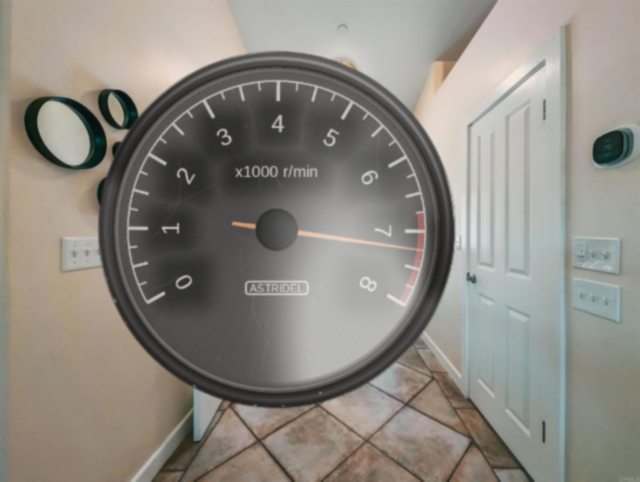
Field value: 7250 rpm
